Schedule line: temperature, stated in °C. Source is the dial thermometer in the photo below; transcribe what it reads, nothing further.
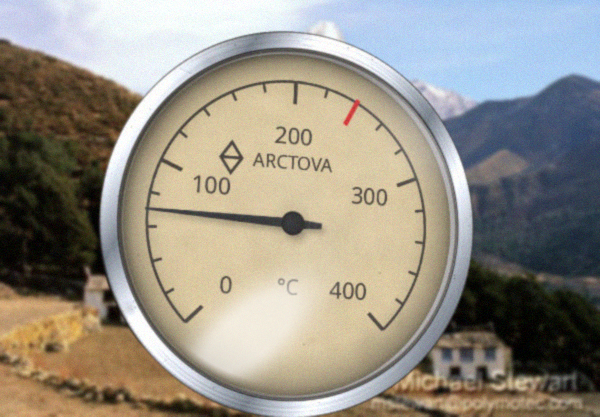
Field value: 70 °C
